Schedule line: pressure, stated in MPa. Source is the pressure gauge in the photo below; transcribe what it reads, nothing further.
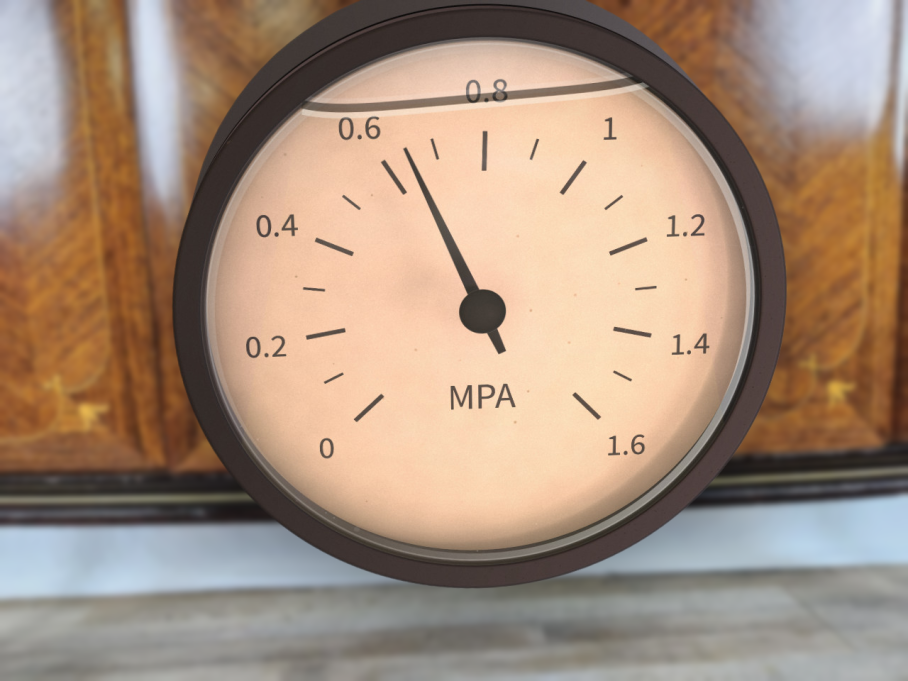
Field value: 0.65 MPa
